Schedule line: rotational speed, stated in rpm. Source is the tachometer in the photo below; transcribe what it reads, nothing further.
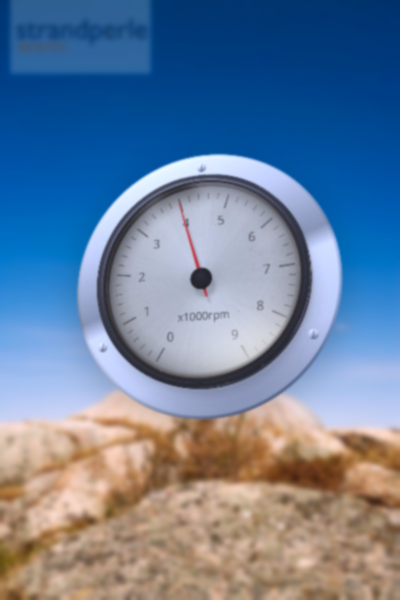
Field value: 4000 rpm
